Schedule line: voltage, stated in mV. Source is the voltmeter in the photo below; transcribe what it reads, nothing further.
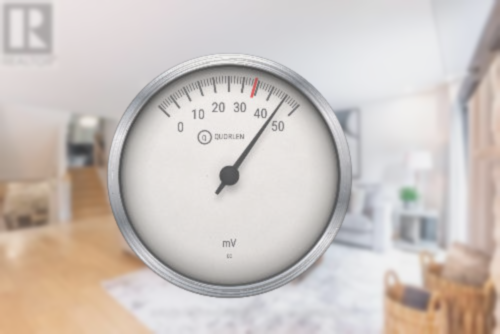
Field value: 45 mV
